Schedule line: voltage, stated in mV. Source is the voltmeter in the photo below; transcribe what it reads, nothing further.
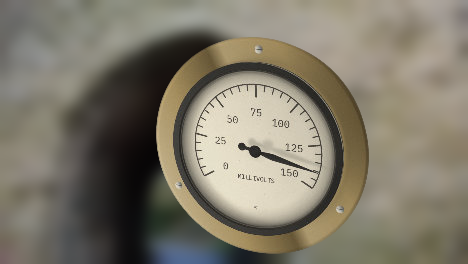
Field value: 140 mV
